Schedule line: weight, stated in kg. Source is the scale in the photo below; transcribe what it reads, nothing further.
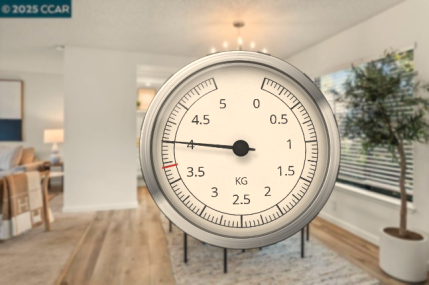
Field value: 4 kg
